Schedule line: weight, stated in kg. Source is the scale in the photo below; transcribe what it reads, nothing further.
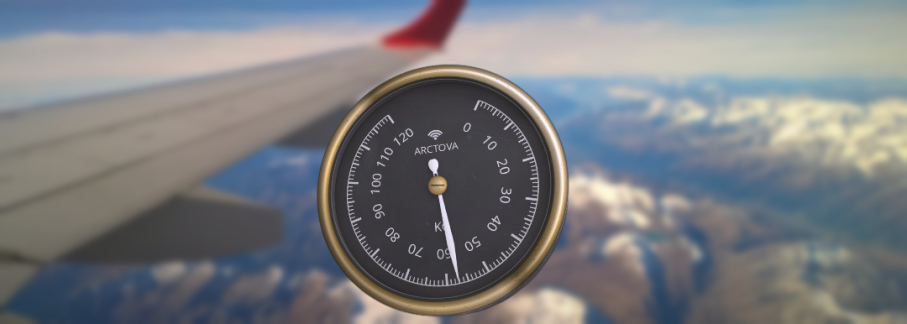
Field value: 57 kg
